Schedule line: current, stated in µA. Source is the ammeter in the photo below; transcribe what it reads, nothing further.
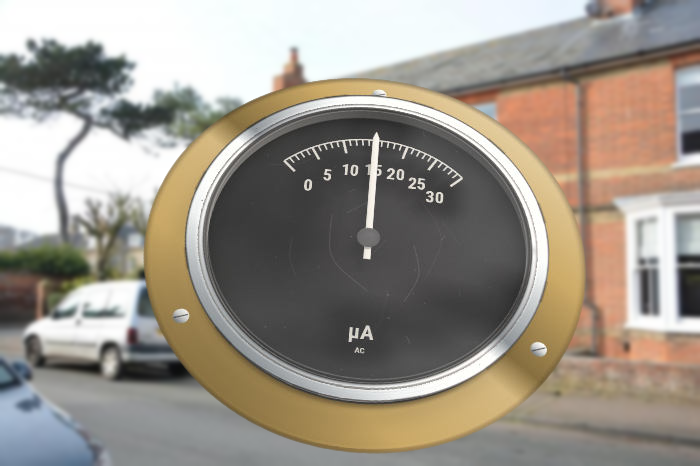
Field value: 15 µA
